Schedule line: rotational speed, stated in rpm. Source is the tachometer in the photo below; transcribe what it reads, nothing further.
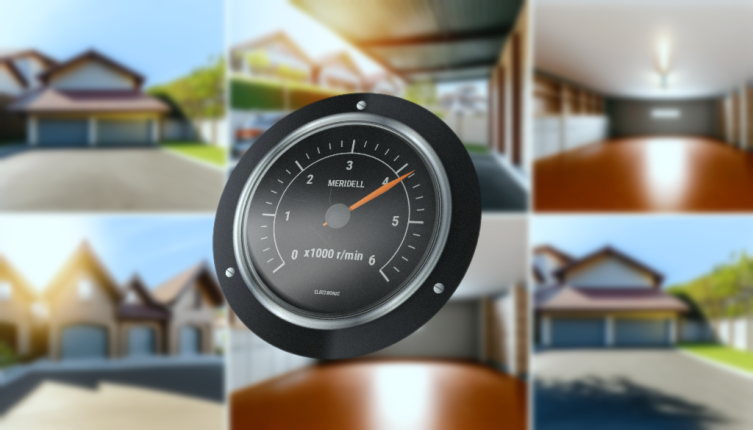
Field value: 4200 rpm
